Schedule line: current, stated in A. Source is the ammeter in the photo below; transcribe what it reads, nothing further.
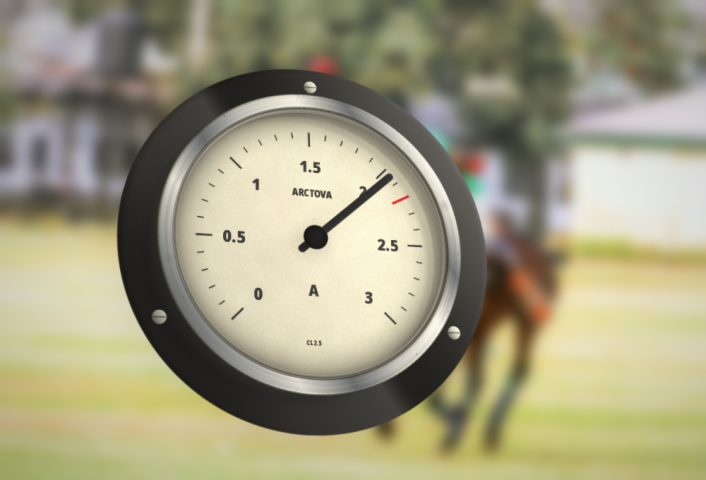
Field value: 2.05 A
